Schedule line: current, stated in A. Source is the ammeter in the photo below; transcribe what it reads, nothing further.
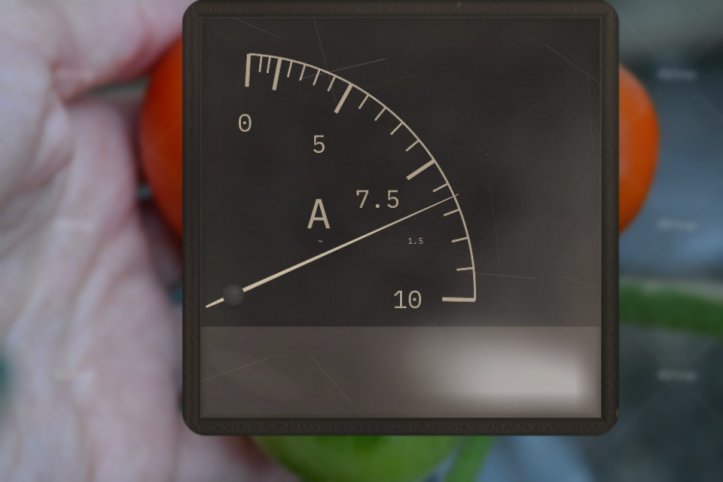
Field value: 8.25 A
